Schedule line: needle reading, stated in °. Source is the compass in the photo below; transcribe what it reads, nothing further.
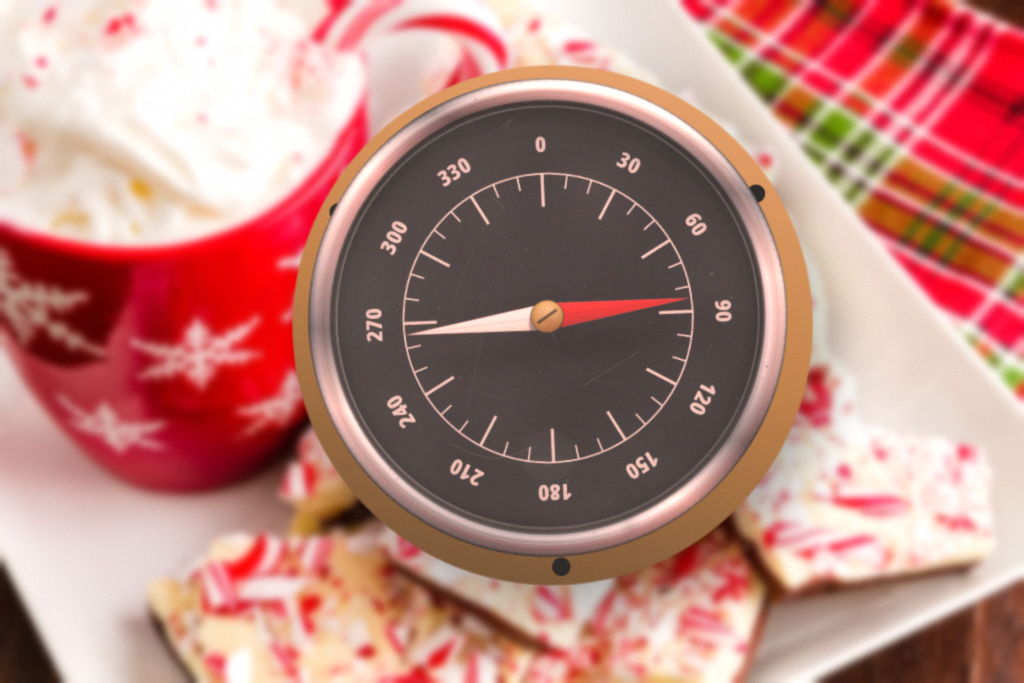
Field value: 85 °
